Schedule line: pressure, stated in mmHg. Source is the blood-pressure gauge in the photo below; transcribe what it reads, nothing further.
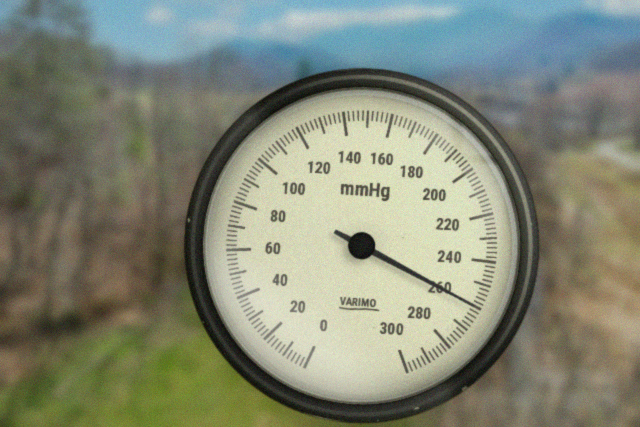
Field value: 260 mmHg
